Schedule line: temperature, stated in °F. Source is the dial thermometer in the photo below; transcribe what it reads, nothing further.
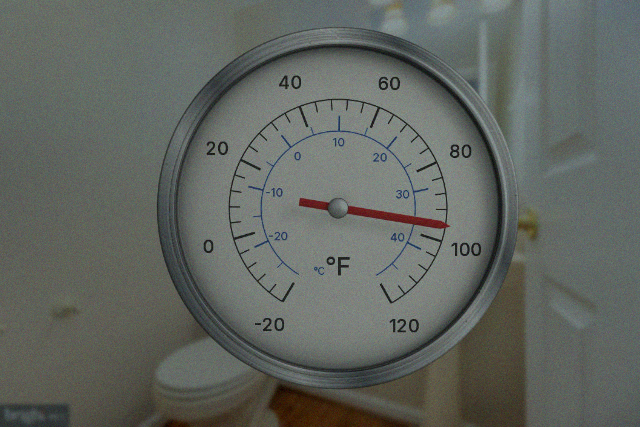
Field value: 96 °F
